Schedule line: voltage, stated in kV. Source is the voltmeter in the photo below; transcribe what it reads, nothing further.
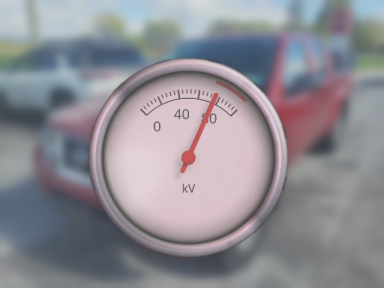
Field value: 76 kV
